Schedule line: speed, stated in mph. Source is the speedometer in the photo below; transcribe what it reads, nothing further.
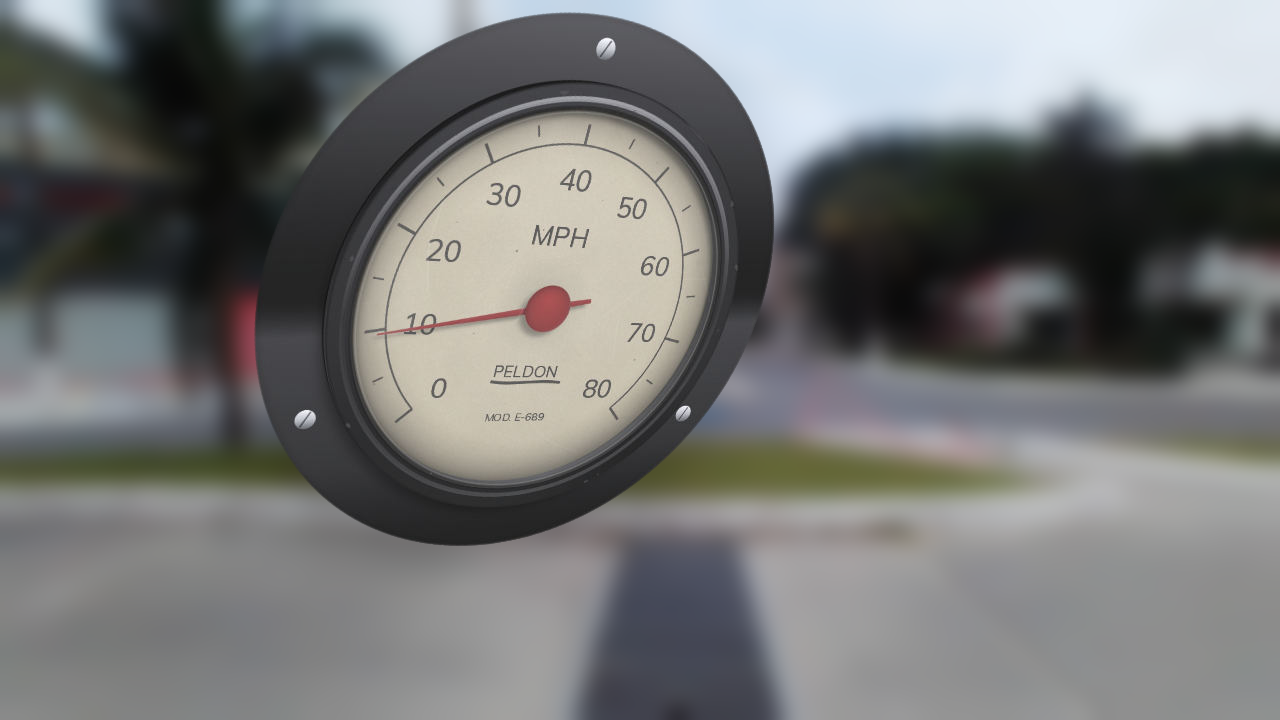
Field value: 10 mph
